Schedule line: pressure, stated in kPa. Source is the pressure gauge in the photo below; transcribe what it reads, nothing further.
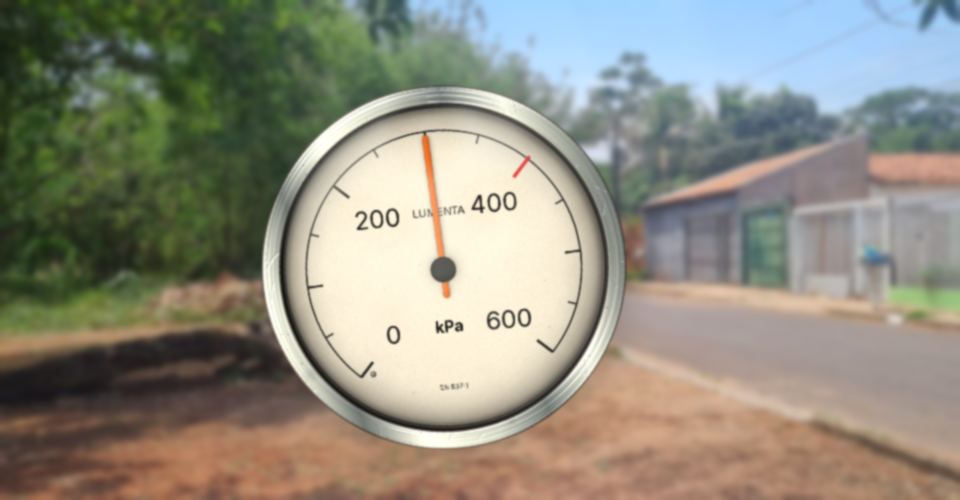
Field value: 300 kPa
